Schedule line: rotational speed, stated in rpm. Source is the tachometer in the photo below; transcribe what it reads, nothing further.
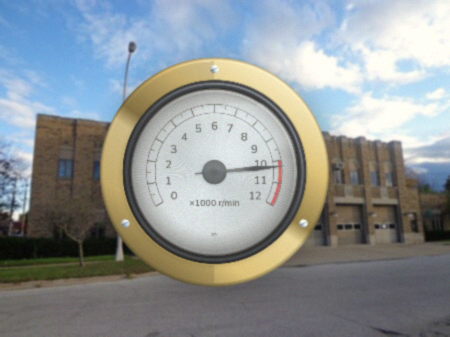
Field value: 10250 rpm
